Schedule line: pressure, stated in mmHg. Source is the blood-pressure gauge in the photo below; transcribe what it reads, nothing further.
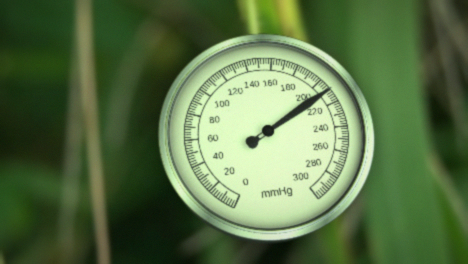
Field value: 210 mmHg
